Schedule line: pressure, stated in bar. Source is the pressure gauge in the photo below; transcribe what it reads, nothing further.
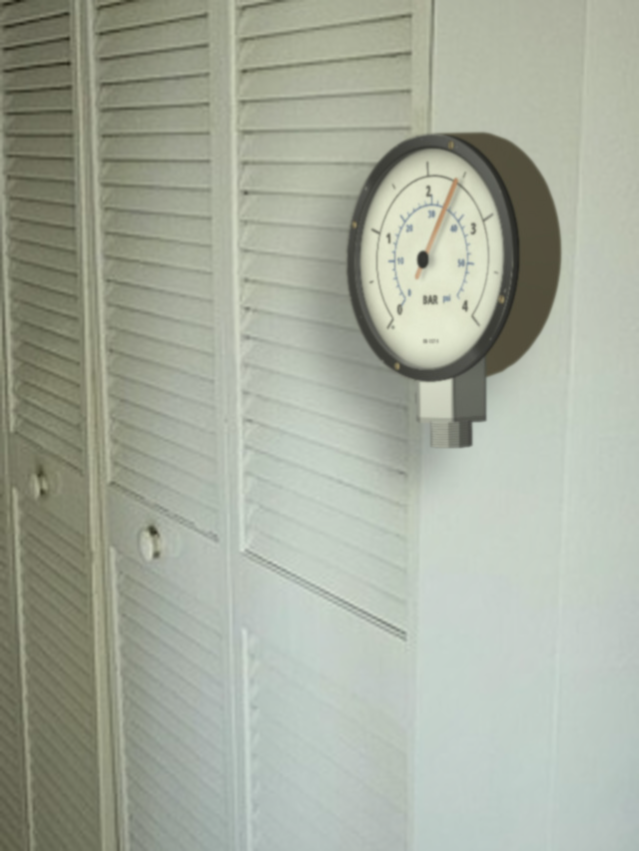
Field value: 2.5 bar
